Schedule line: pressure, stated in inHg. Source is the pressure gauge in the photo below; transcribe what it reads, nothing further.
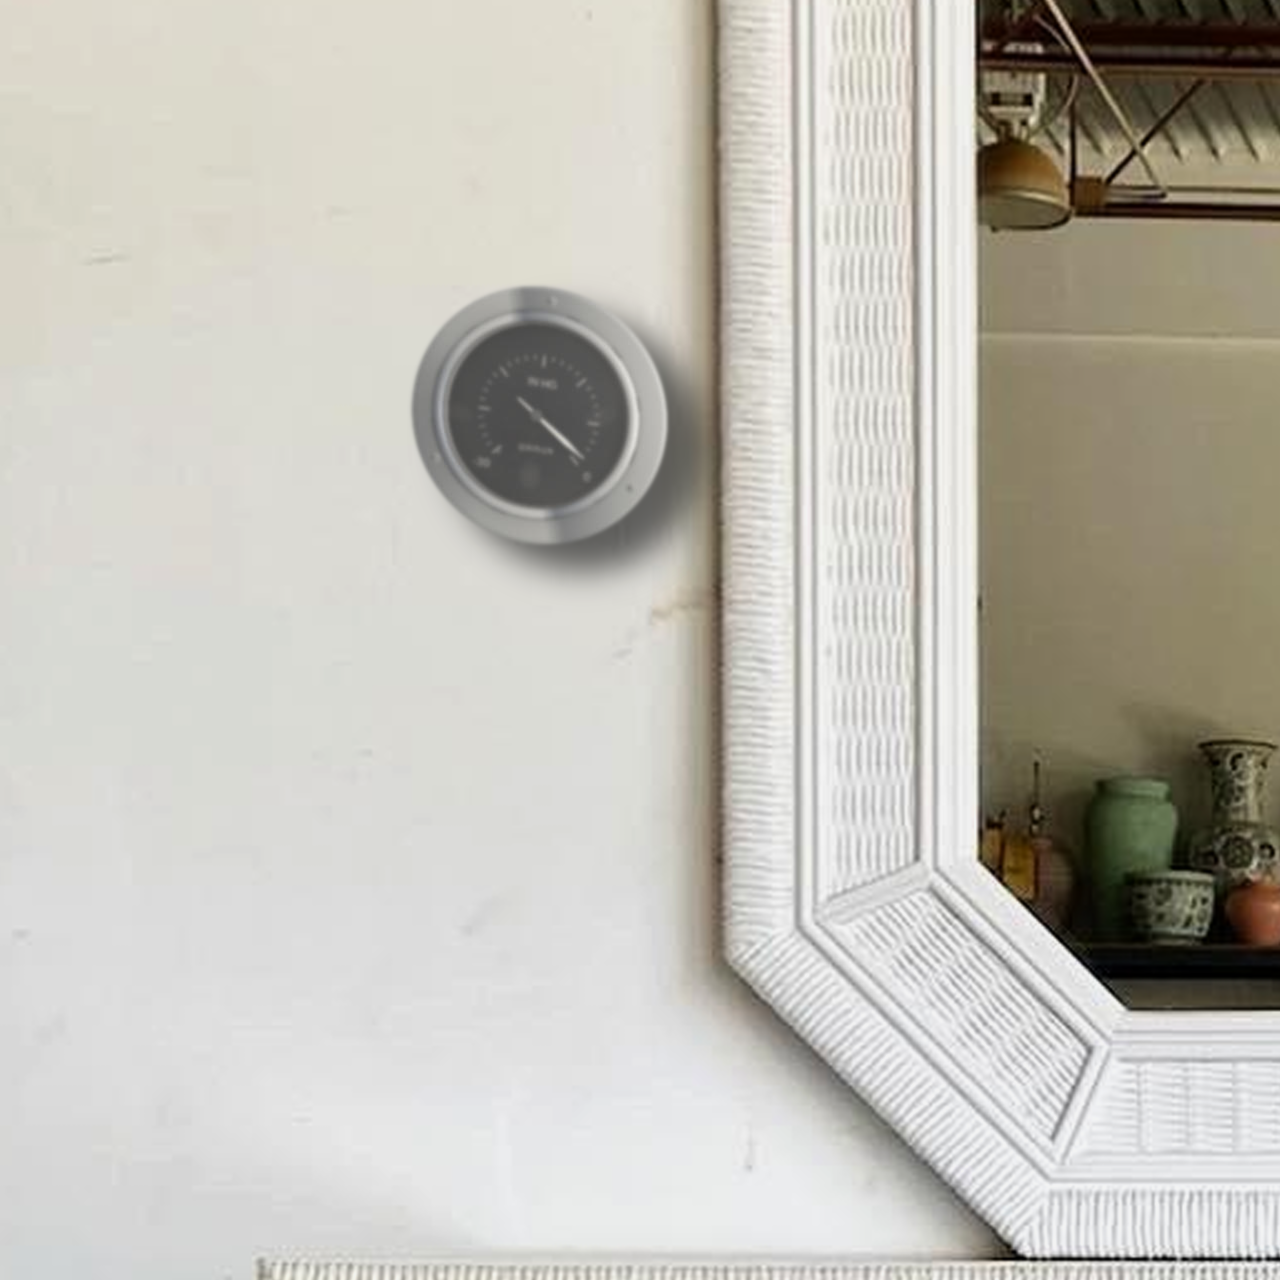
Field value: -1 inHg
